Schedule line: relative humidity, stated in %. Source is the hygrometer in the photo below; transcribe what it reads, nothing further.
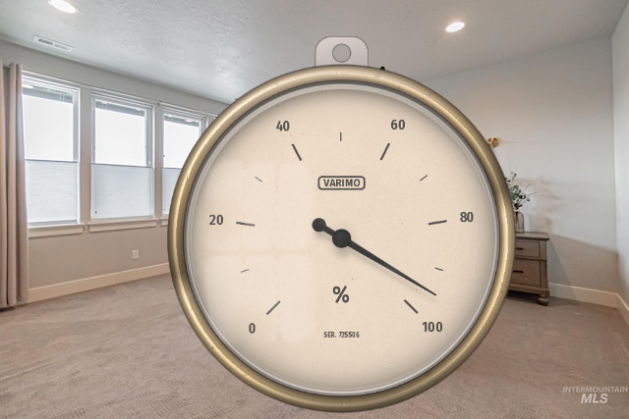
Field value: 95 %
